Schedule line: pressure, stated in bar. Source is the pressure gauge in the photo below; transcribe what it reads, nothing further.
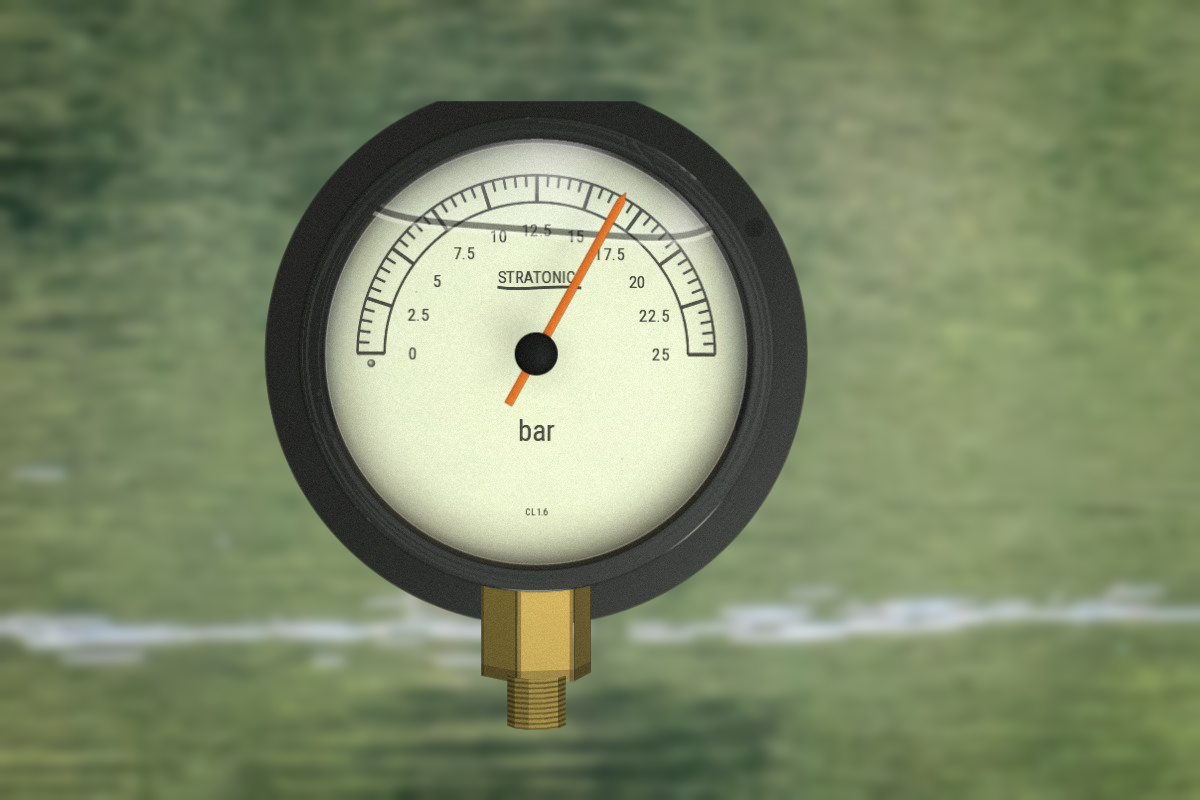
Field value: 16.5 bar
